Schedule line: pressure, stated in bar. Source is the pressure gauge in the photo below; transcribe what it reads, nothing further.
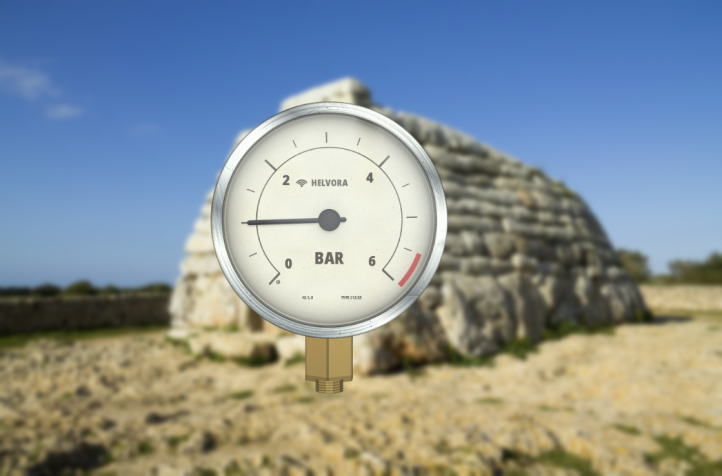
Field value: 1 bar
